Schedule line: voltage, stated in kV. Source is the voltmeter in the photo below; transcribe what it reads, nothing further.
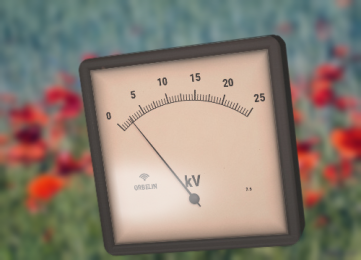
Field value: 2.5 kV
